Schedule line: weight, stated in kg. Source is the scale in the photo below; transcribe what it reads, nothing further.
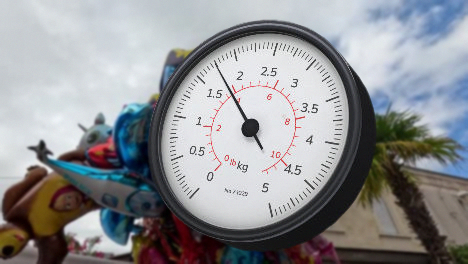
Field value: 1.75 kg
